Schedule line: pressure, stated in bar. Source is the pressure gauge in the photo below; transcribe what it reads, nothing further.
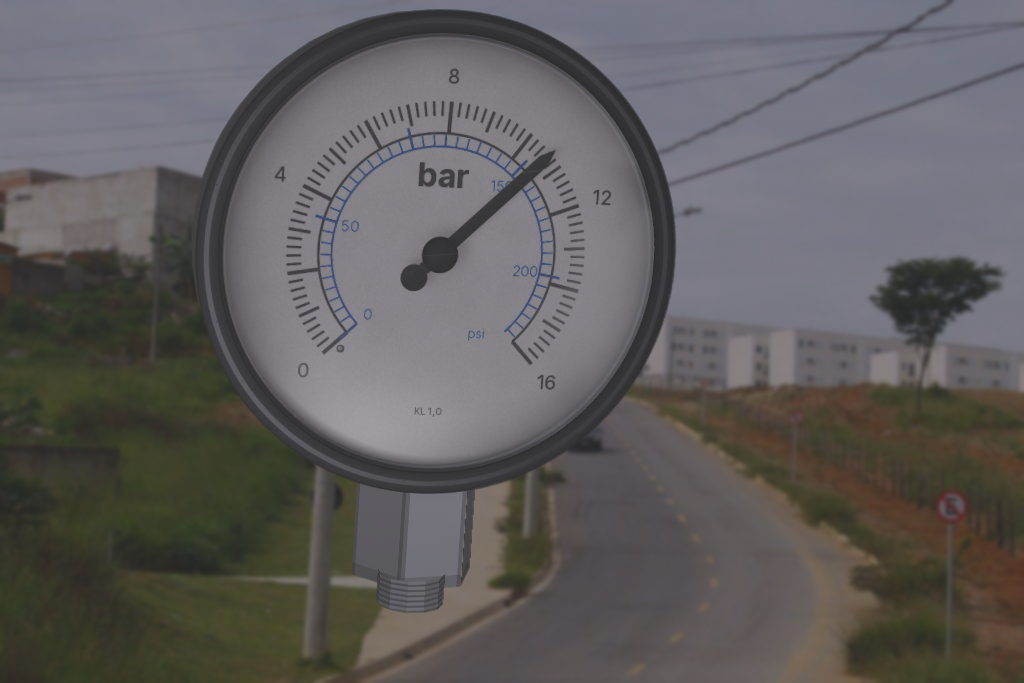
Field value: 10.6 bar
